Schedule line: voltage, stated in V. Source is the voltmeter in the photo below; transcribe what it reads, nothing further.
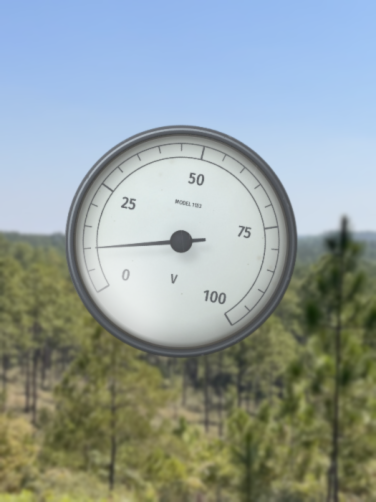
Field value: 10 V
